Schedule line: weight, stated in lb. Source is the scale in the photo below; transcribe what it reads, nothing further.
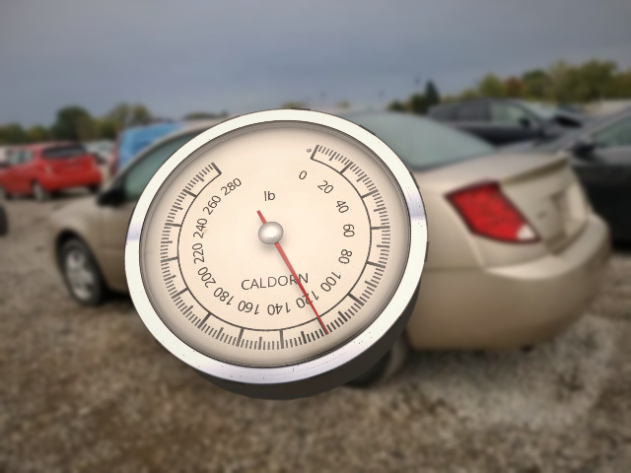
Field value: 120 lb
